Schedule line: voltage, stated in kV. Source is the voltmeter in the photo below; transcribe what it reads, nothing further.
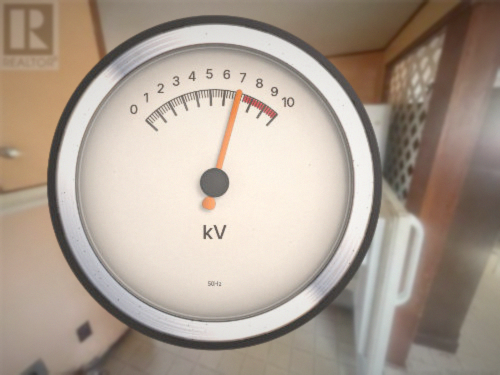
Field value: 7 kV
